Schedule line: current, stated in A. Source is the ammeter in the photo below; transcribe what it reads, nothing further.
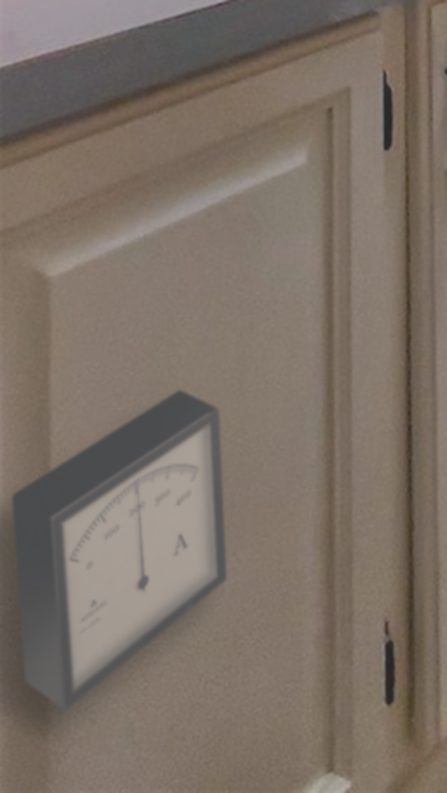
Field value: 200 A
